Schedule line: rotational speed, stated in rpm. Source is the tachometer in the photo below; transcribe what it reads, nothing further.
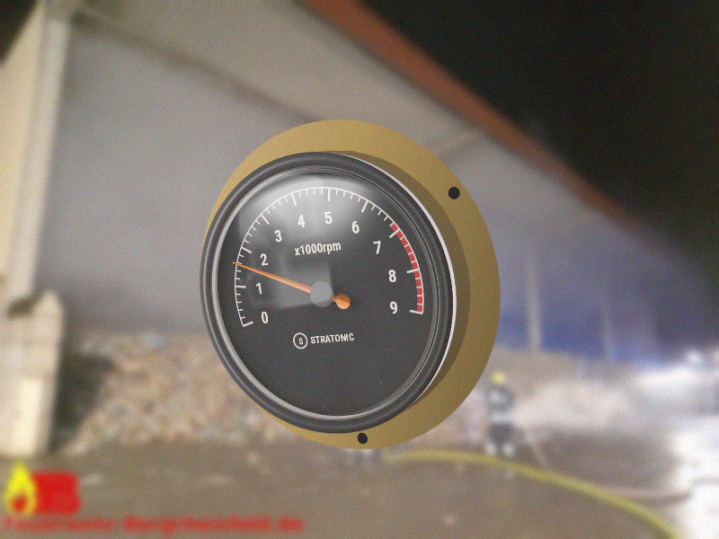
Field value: 1600 rpm
